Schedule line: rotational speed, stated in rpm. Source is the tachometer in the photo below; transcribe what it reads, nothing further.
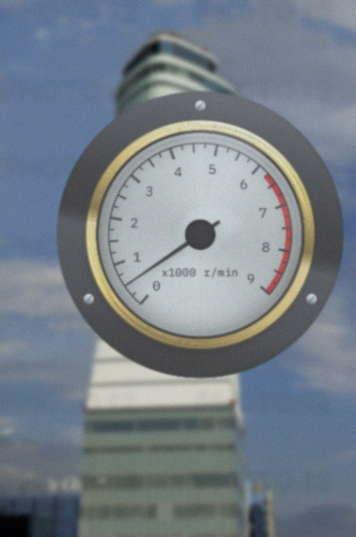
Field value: 500 rpm
